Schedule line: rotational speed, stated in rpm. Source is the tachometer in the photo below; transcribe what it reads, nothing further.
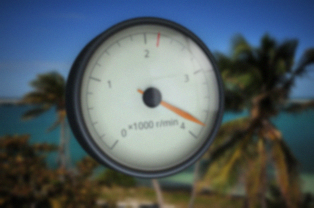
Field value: 3800 rpm
